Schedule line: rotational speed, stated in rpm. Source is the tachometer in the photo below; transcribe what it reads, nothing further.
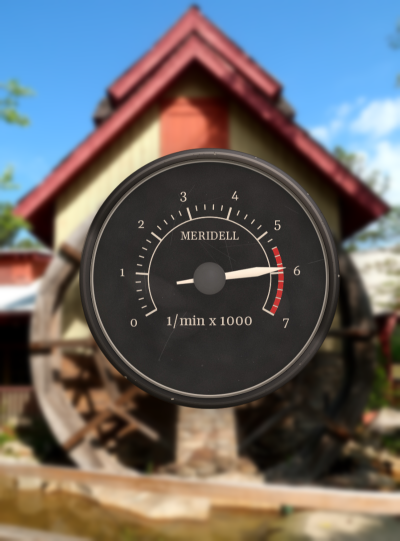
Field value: 5900 rpm
